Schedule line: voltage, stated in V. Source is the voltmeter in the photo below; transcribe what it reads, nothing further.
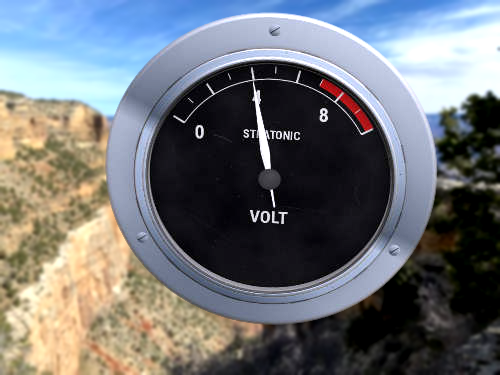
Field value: 4 V
